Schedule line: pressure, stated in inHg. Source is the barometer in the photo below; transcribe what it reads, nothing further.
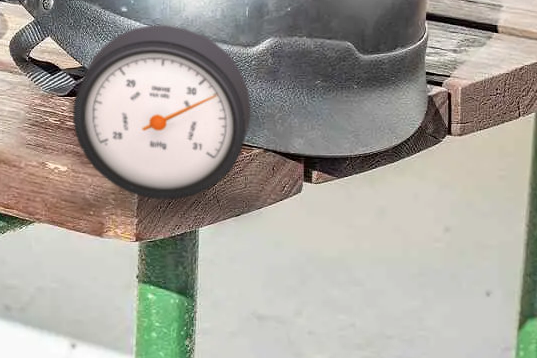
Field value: 30.2 inHg
